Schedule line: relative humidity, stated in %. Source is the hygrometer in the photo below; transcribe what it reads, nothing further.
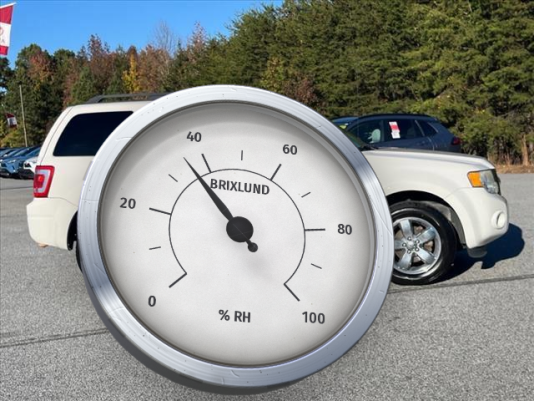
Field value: 35 %
